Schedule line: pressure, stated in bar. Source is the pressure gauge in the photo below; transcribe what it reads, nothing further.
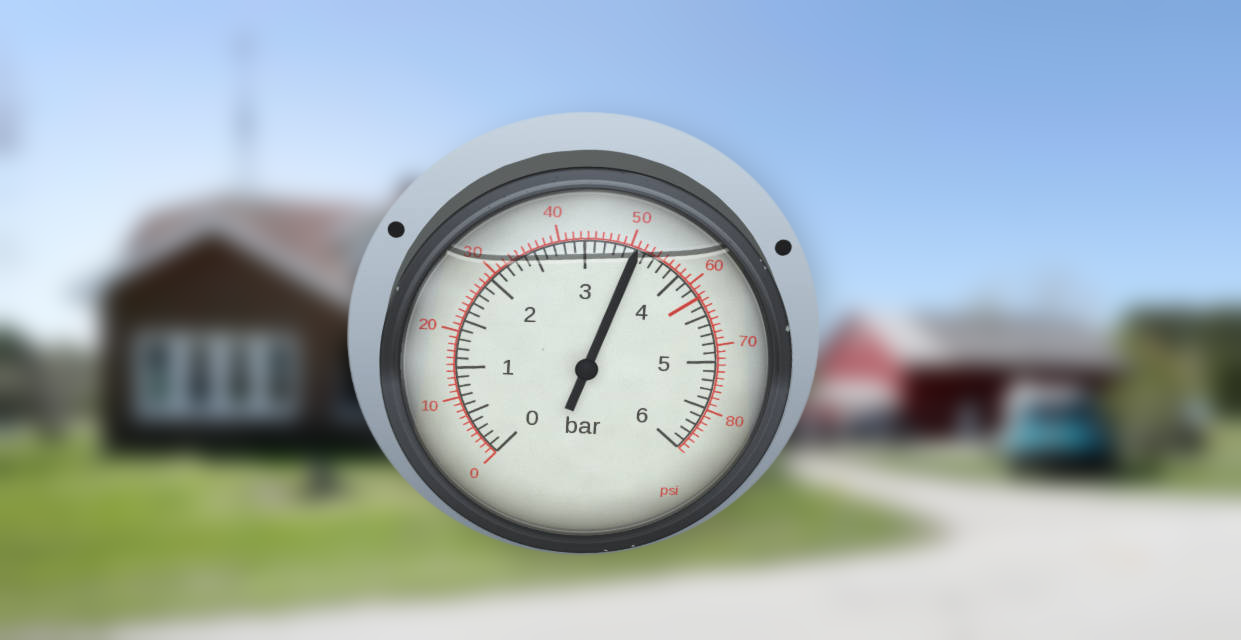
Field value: 3.5 bar
